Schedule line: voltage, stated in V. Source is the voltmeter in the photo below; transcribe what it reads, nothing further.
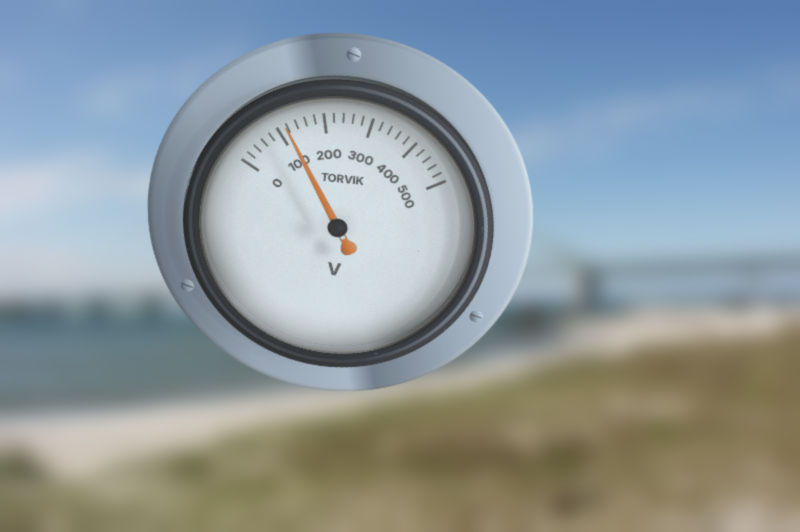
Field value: 120 V
